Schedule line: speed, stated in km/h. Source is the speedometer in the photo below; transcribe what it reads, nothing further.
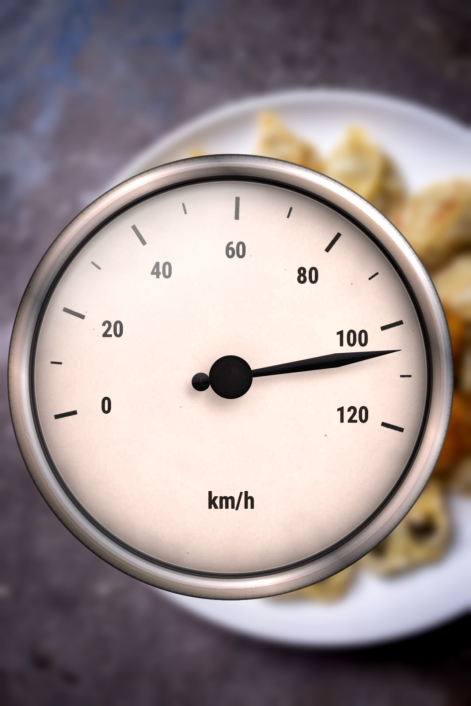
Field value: 105 km/h
